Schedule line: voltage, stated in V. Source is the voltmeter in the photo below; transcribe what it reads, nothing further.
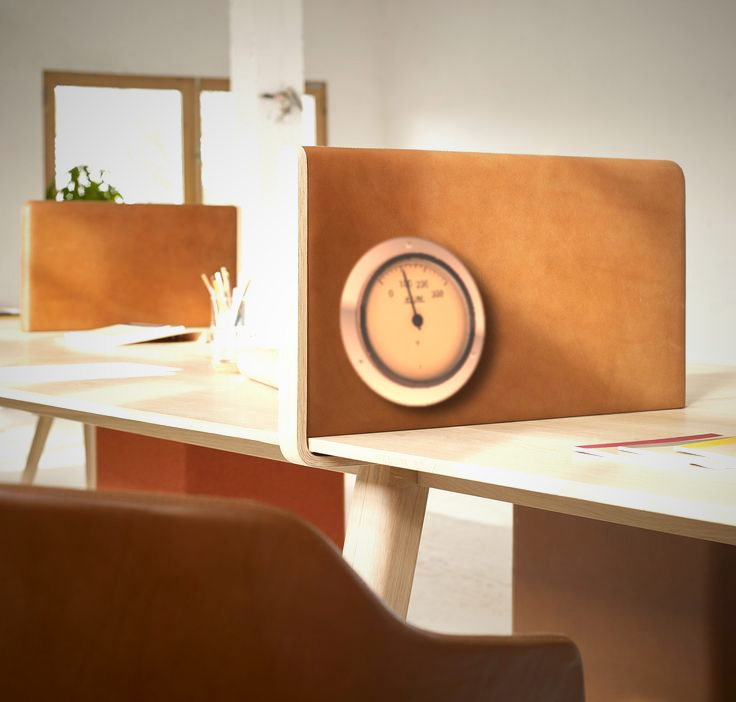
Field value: 100 V
